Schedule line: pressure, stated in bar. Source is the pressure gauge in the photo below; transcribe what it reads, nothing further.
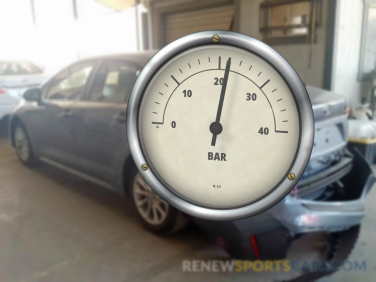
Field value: 22 bar
